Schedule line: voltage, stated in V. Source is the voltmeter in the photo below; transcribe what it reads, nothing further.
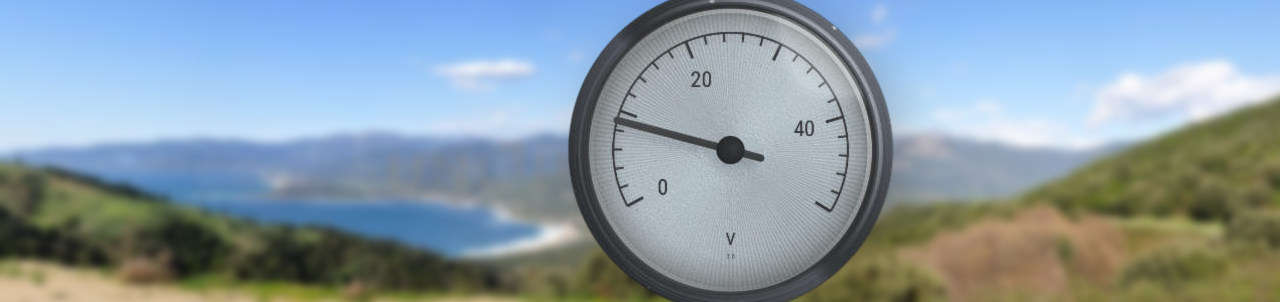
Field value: 9 V
